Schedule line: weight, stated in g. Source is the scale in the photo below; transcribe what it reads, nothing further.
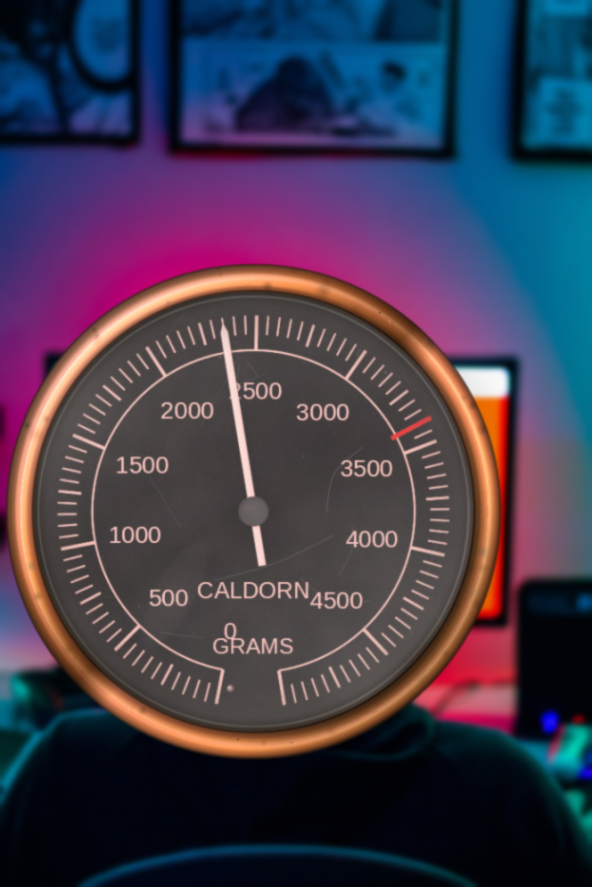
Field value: 2350 g
